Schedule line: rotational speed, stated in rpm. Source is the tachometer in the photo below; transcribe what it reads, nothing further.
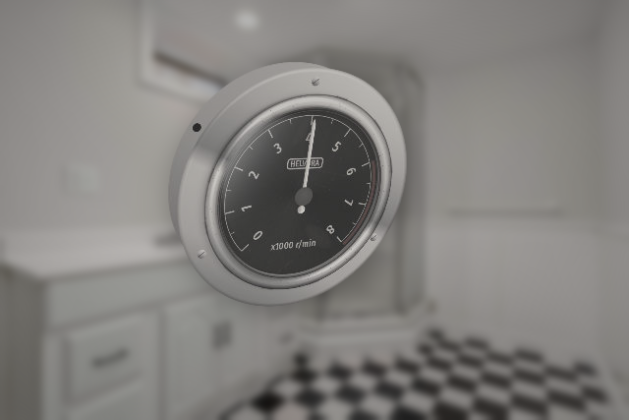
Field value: 4000 rpm
